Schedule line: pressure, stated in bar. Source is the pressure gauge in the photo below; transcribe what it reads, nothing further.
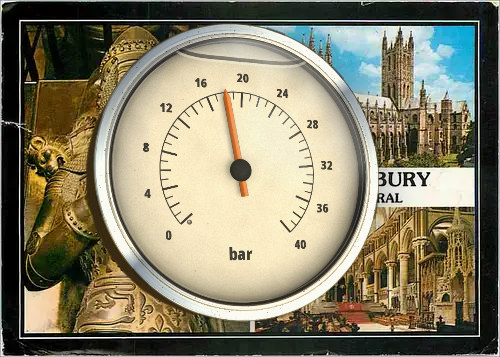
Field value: 18 bar
